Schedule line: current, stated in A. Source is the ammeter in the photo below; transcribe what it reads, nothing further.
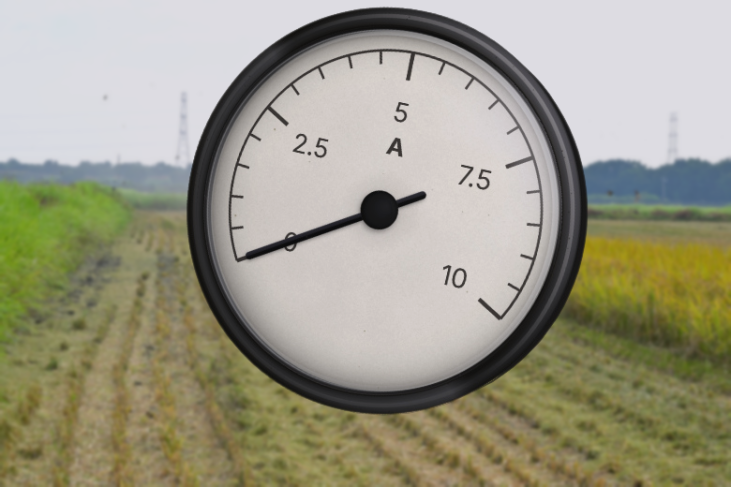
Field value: 0 A
